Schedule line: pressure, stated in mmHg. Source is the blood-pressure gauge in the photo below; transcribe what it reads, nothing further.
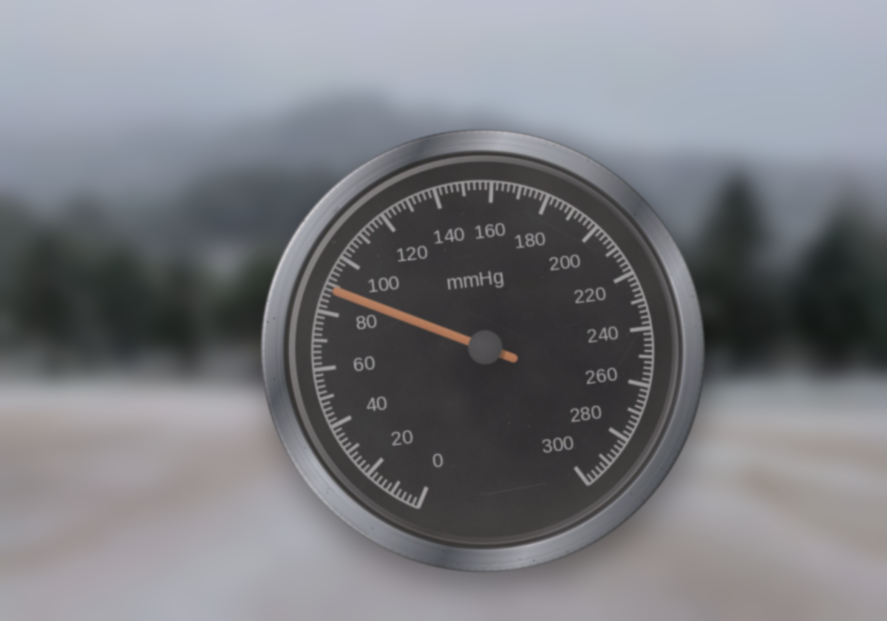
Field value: 88 mmHg
